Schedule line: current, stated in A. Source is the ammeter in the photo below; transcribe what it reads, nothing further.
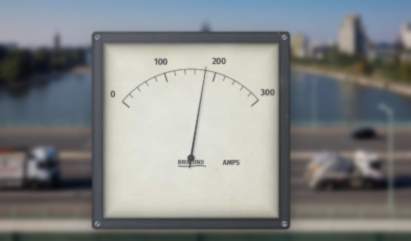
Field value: 180 A
